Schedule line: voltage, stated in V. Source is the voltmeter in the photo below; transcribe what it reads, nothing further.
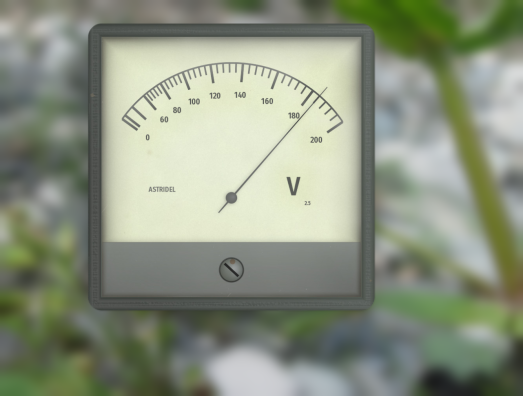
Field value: 184 V
